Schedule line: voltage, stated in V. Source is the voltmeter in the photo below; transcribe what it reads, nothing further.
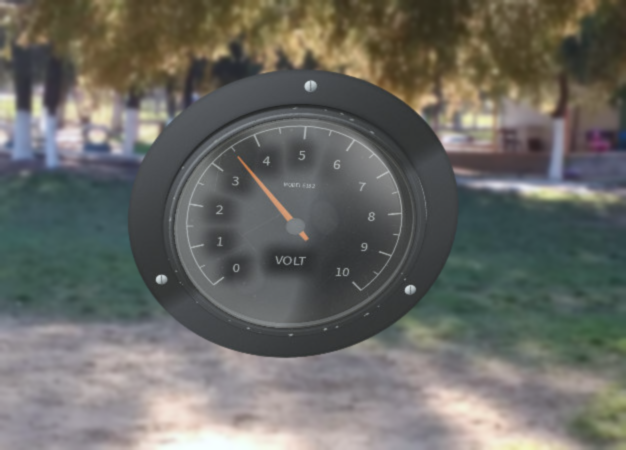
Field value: 3.5 V
